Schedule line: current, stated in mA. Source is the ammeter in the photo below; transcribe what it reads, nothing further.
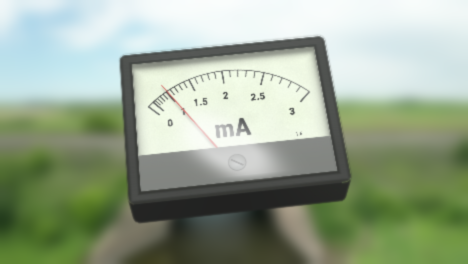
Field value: 1 mA
